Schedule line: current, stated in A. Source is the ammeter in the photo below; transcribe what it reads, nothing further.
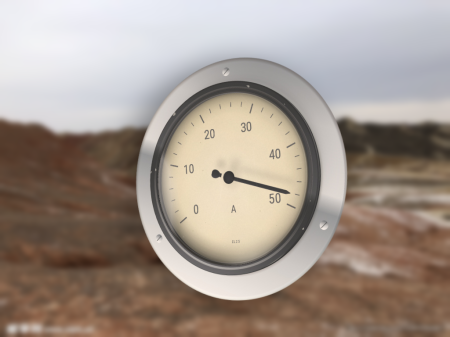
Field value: 48 A
